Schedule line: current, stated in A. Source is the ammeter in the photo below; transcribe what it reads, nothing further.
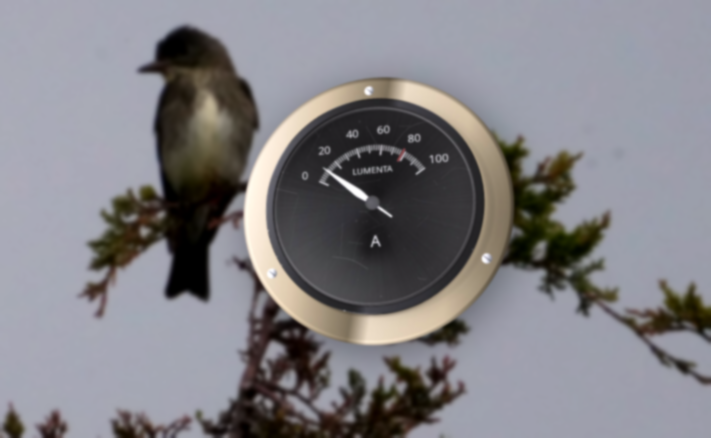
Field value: 10 A
